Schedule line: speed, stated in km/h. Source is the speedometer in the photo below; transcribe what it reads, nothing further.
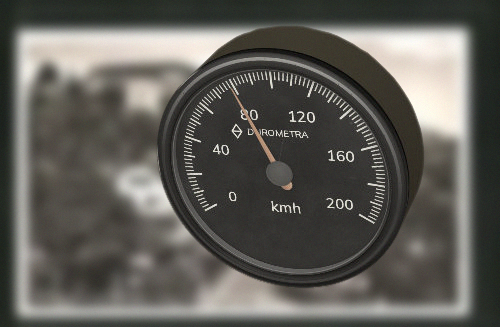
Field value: 80 km/h
